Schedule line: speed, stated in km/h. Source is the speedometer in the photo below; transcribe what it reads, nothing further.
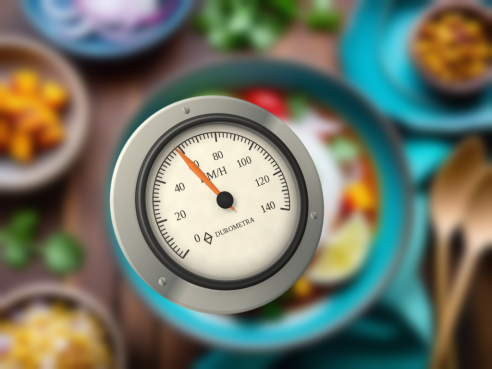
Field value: 58 km/h
